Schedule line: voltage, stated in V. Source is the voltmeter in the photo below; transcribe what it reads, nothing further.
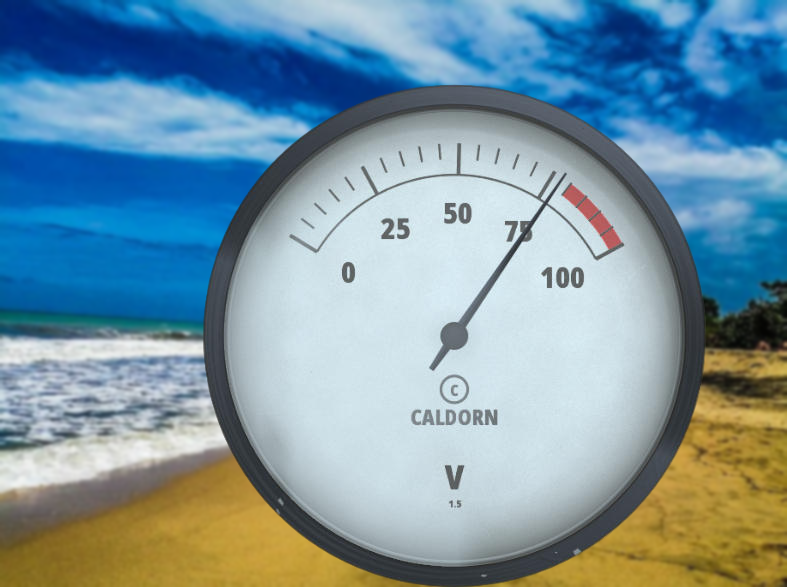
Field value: 77.5 V
